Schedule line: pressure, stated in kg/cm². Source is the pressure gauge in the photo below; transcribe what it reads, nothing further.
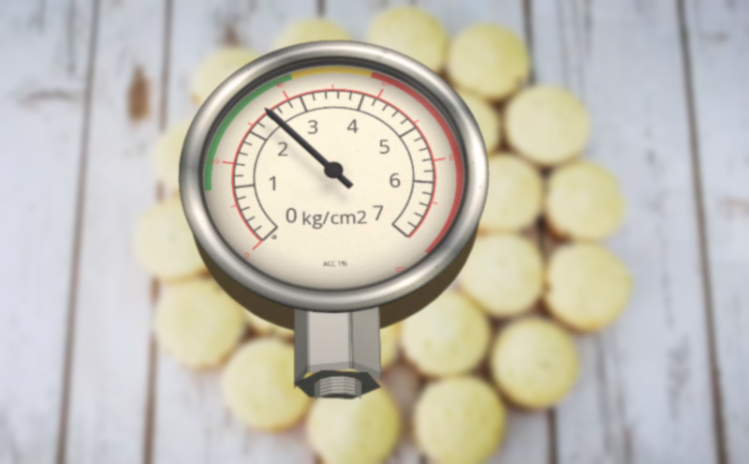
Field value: 2.4 kg/cm²
